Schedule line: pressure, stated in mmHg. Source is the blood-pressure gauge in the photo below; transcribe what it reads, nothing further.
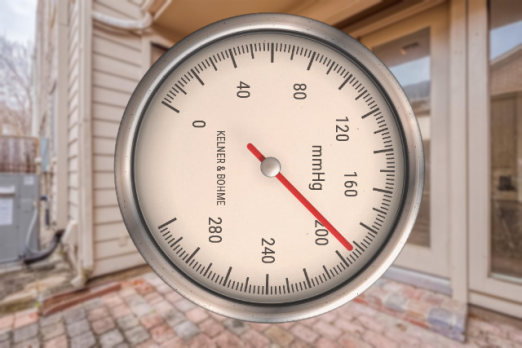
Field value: 194 mmHg
